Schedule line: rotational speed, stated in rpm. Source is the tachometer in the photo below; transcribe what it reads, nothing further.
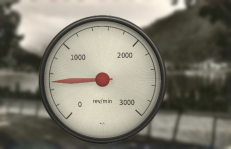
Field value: 500 rpm
